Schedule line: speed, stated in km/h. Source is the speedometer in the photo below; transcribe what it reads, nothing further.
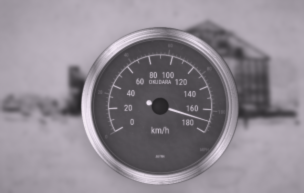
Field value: 170 km/h
